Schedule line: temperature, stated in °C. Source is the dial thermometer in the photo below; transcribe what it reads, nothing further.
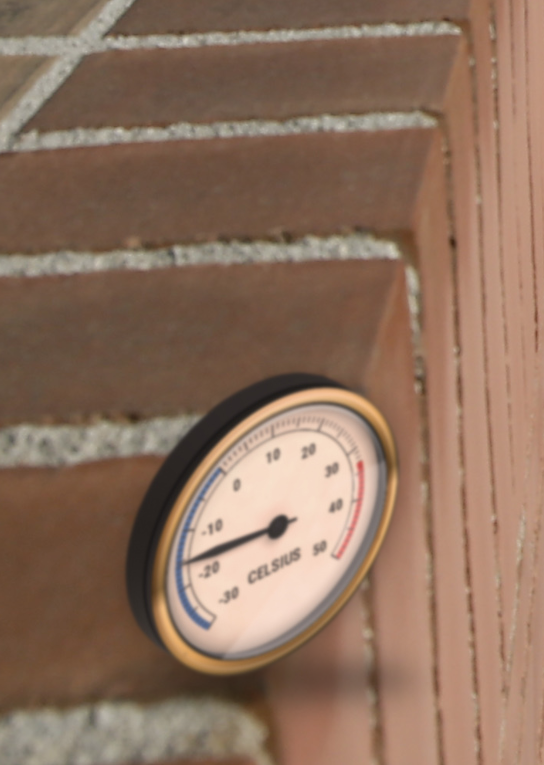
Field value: -15 °C
